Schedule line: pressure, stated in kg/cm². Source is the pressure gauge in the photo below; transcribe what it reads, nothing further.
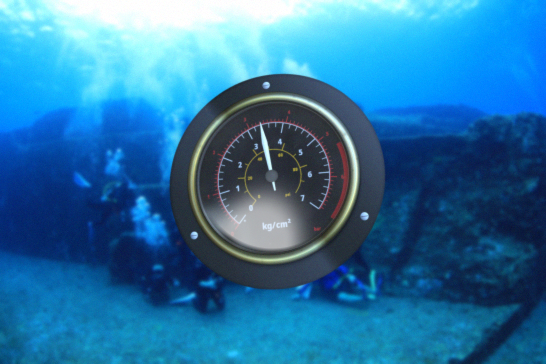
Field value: 3.4 kg/cm²
